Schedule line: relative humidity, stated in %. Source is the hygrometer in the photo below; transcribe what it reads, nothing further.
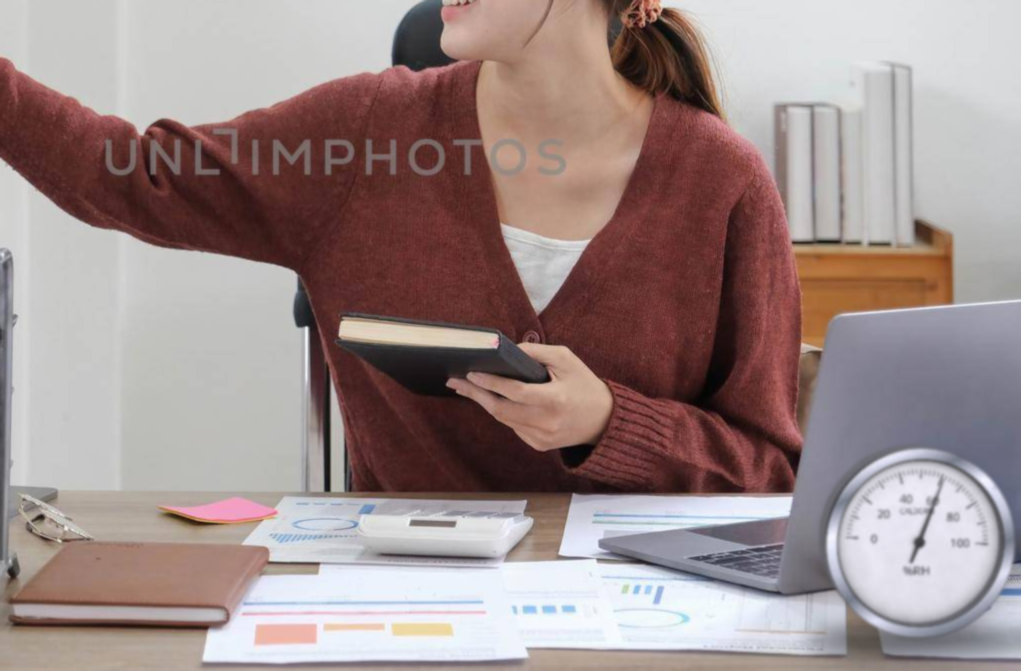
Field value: 60 %
